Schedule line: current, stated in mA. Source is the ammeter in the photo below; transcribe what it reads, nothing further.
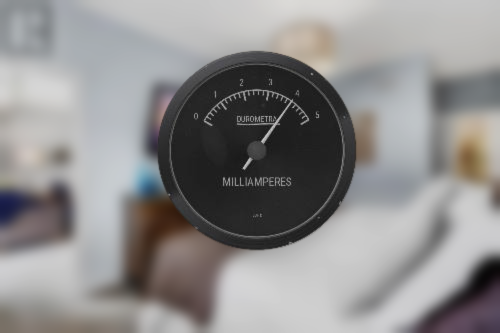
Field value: 4 mA
